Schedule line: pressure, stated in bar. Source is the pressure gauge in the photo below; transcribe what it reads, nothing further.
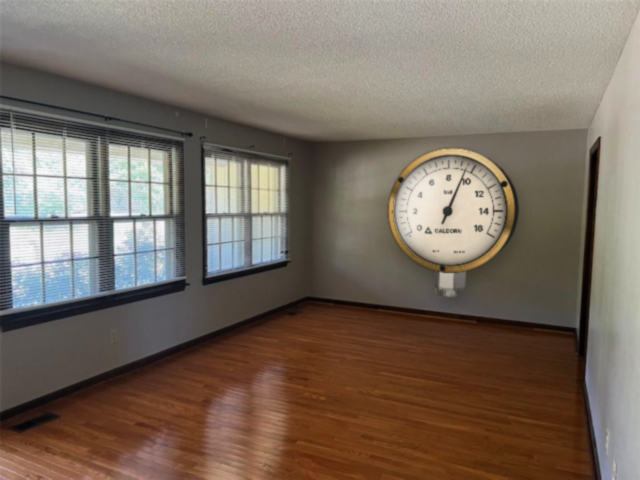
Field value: 9.5 bar
